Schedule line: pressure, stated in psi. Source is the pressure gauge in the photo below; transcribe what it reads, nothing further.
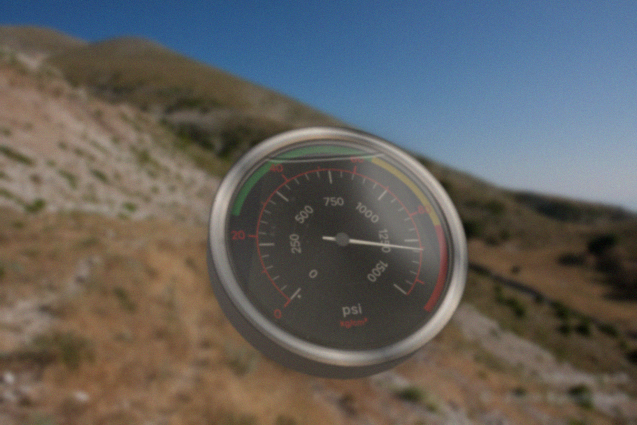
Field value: 1300 psi
